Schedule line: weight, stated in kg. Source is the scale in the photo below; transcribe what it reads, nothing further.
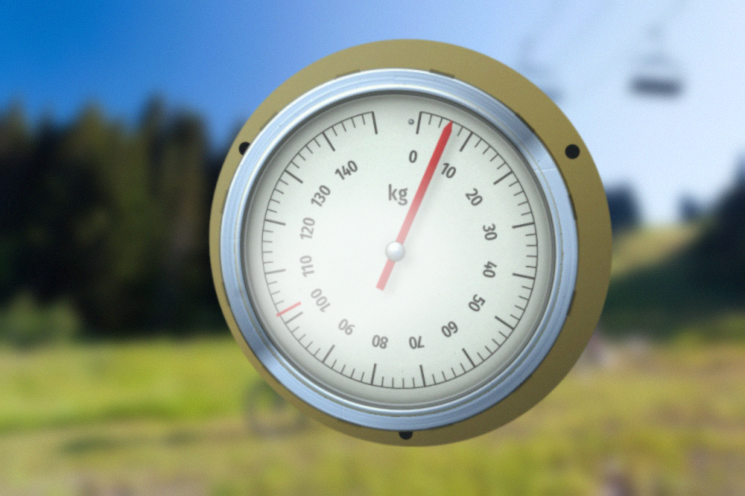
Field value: 6 kg
